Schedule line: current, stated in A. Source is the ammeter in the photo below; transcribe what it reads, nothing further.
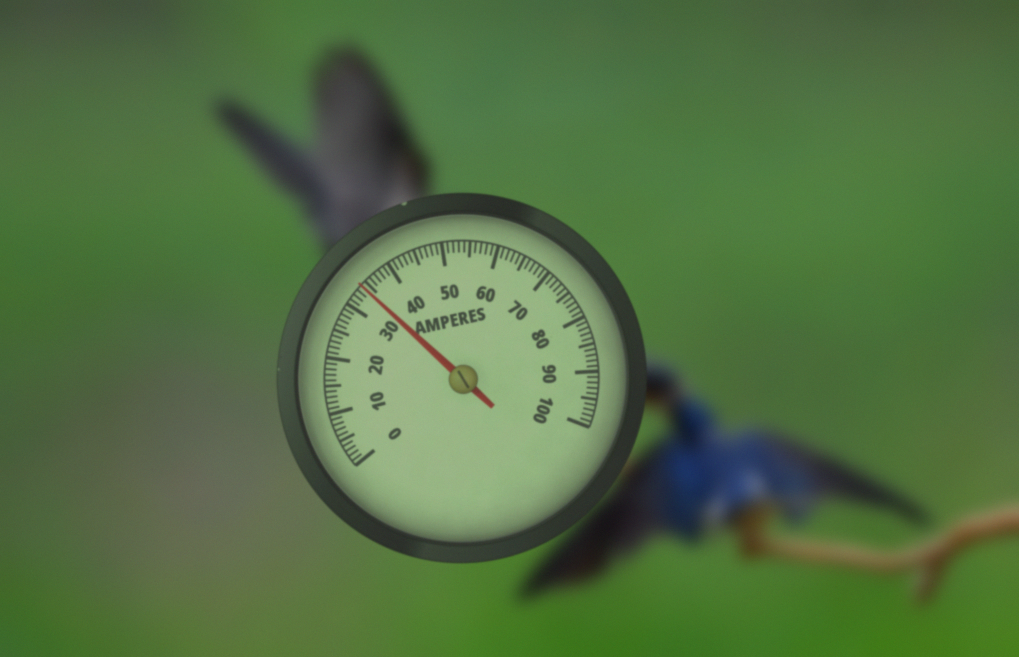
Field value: 34 A
